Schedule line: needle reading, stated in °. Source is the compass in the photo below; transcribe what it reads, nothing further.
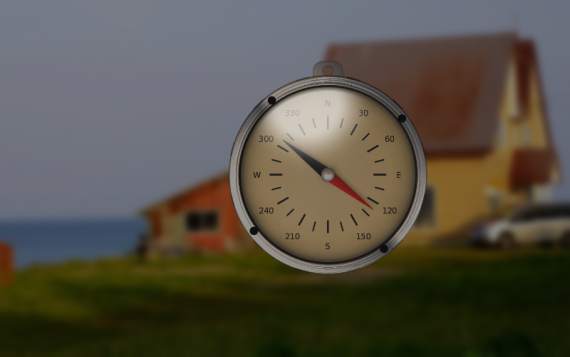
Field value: 127.5 °
